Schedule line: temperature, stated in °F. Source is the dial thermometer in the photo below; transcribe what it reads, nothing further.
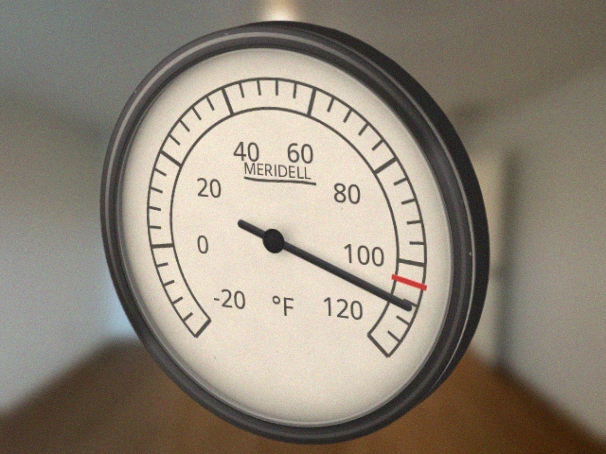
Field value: 108 °F
